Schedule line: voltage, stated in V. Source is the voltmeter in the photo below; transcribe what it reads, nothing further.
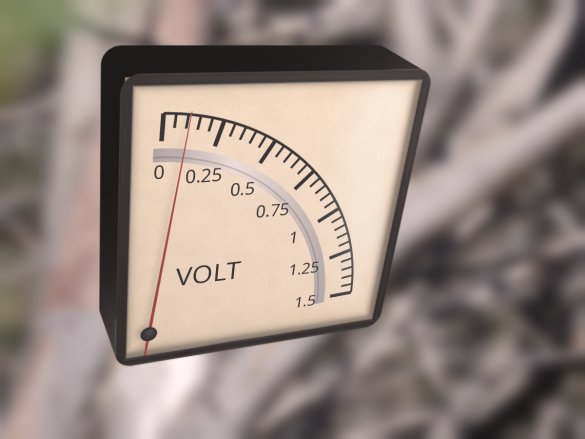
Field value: 0.1 V
